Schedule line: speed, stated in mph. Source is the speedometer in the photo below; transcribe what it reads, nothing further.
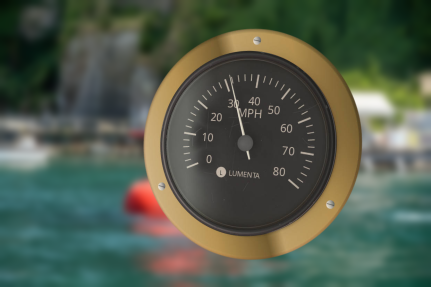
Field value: 32 mph
